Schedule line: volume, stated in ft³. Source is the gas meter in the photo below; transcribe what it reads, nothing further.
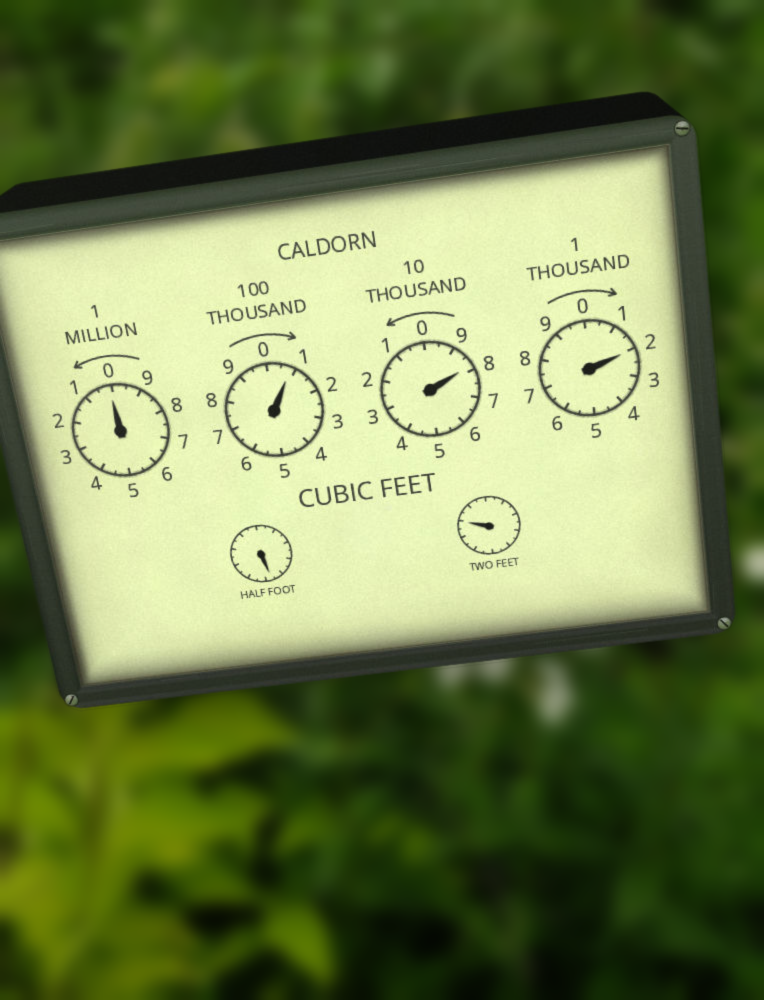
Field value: 8200 ft³
